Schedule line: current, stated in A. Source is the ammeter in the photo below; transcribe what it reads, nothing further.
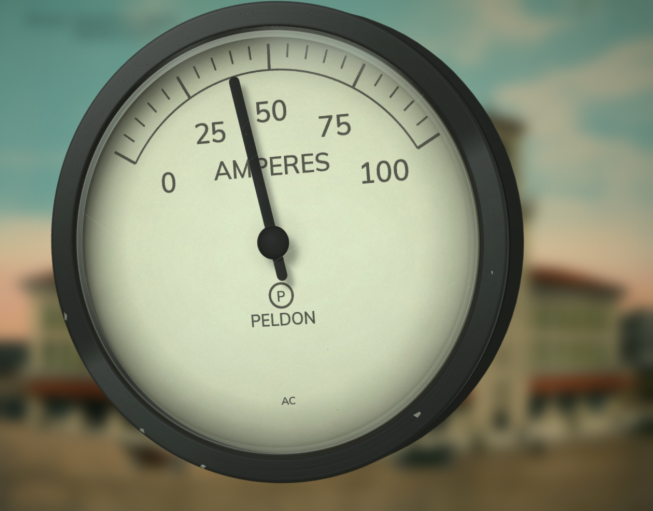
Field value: 40 A
